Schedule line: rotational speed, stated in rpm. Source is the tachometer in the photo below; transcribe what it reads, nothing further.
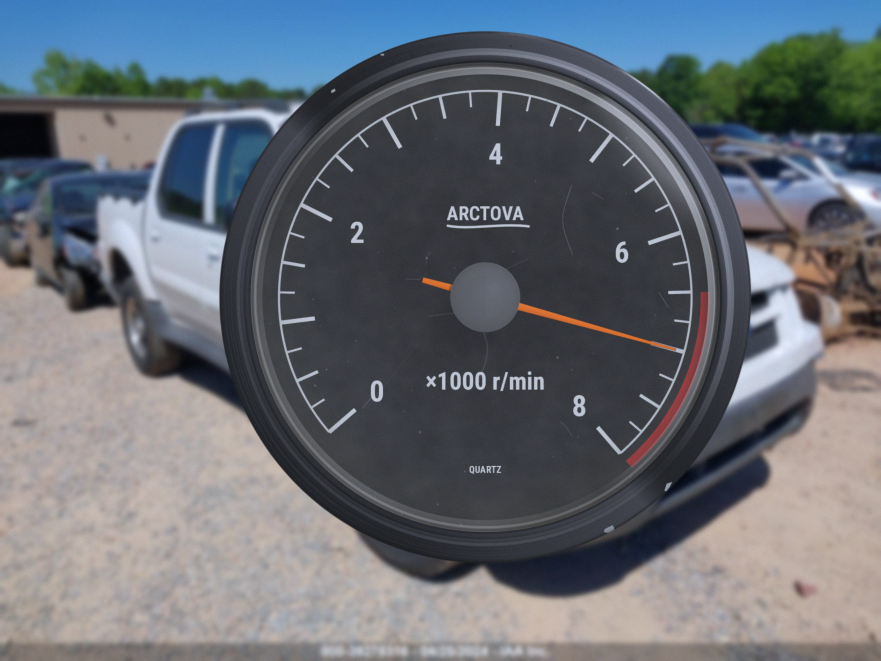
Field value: 7000 rpm
